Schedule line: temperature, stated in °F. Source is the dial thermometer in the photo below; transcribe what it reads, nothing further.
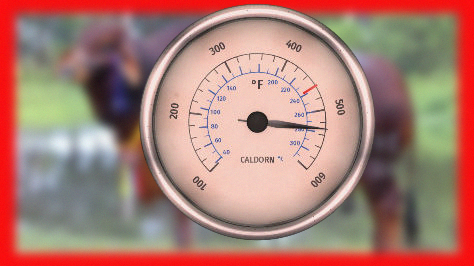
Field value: 530 °F
